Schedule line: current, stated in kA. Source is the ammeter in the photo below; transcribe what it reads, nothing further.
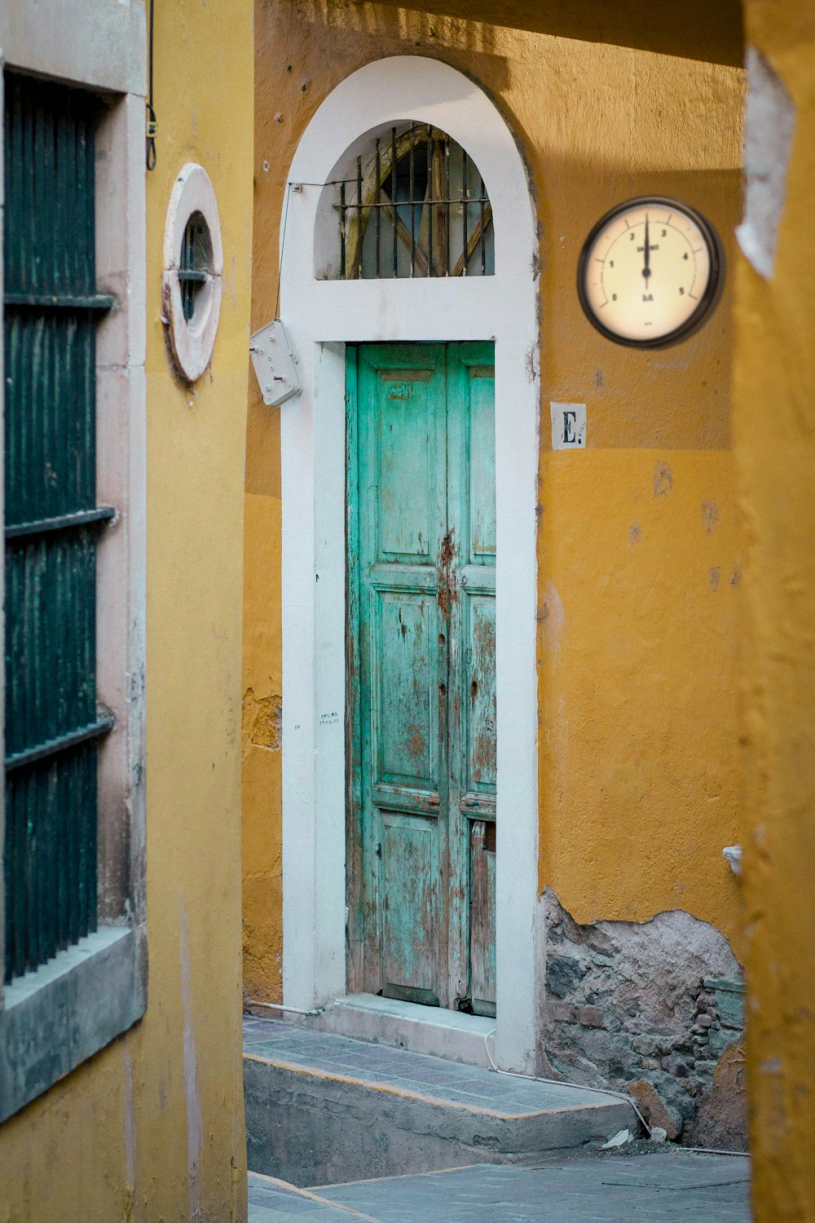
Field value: 2.5 kA
